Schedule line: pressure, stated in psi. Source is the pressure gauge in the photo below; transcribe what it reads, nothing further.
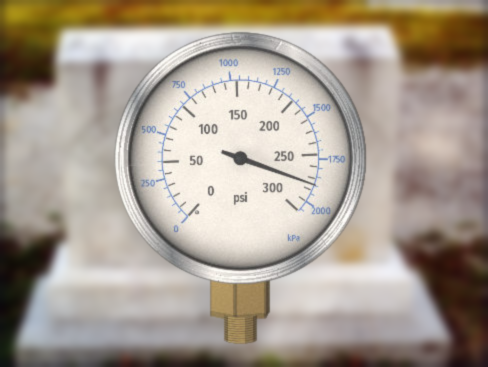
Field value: 275 psi
